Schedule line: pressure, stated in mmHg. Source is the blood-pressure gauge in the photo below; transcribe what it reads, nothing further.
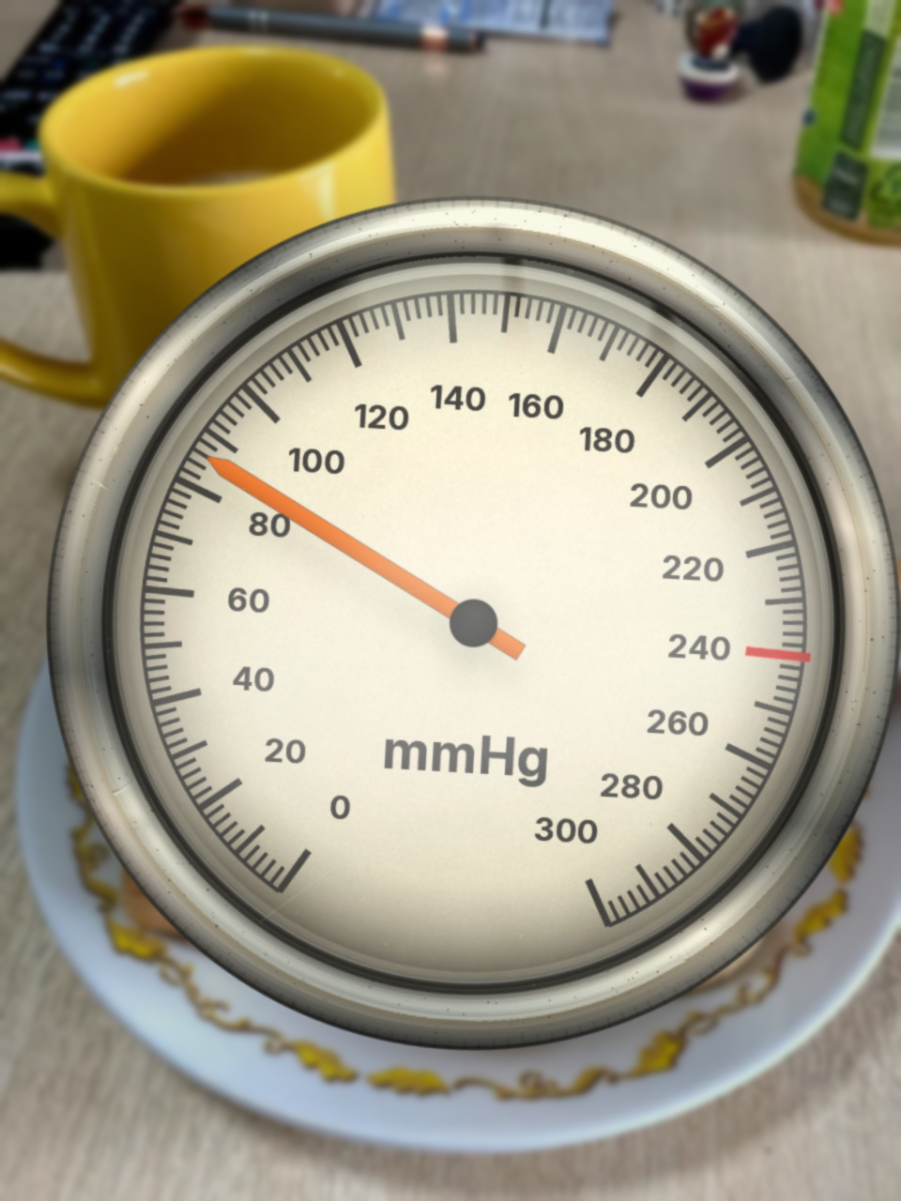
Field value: 86 mmHg
